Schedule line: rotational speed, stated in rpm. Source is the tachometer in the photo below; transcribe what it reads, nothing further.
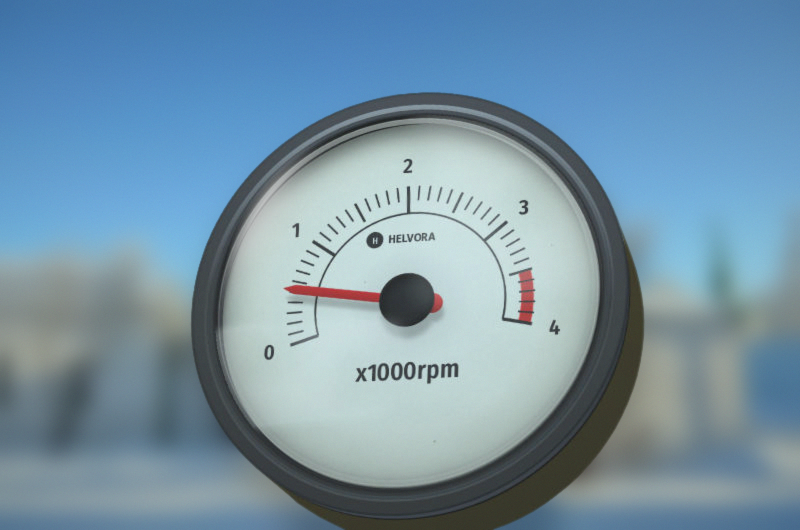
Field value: 500 rpm
